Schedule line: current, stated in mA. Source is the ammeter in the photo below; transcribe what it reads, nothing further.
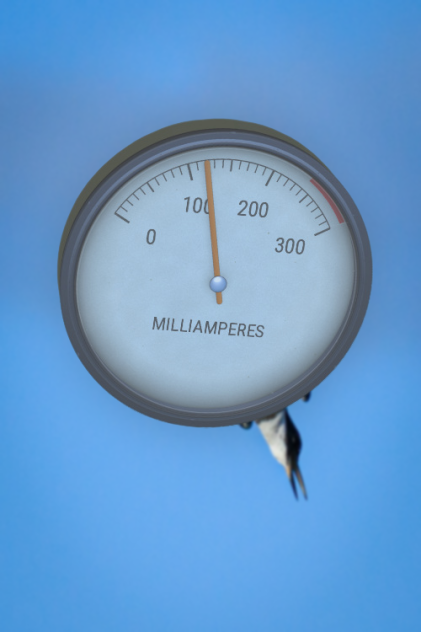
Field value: 120 mA
